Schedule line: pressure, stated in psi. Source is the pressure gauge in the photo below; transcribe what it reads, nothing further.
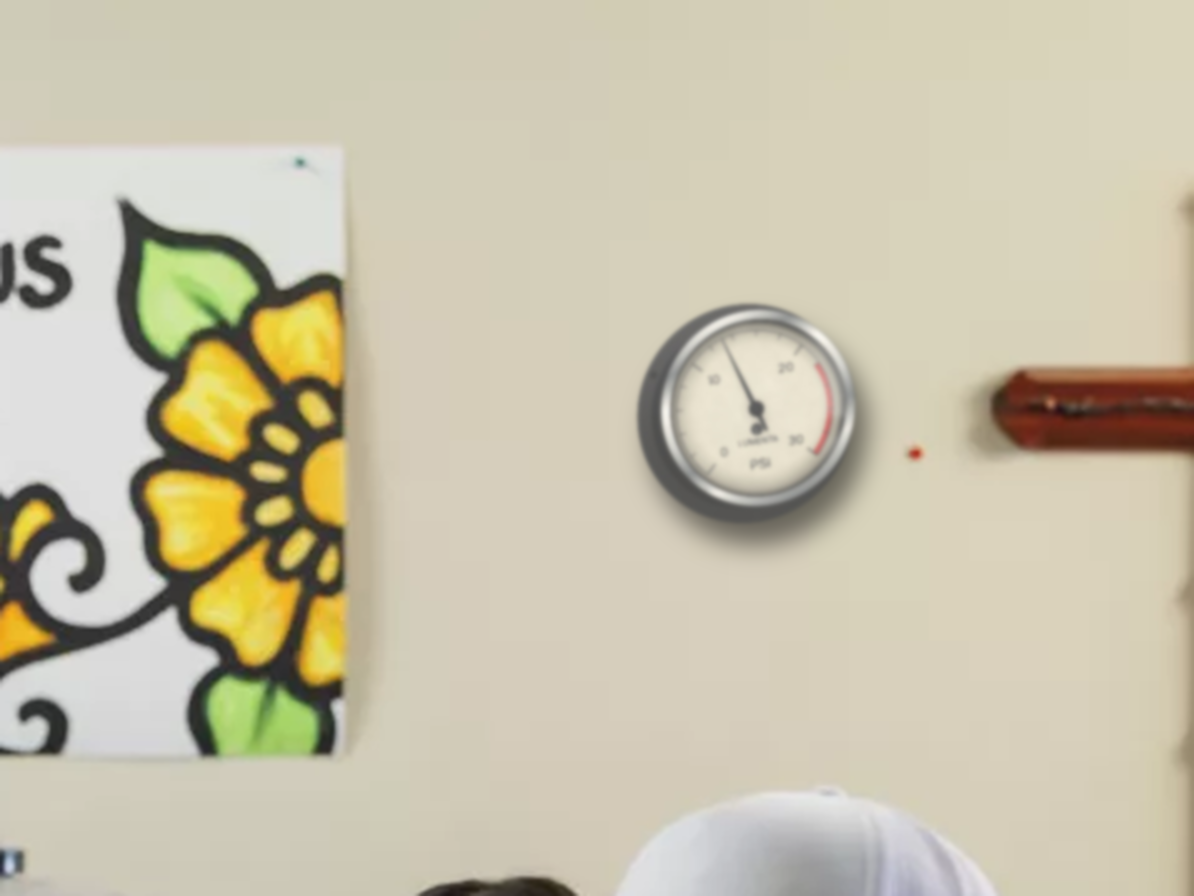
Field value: 13 psi
